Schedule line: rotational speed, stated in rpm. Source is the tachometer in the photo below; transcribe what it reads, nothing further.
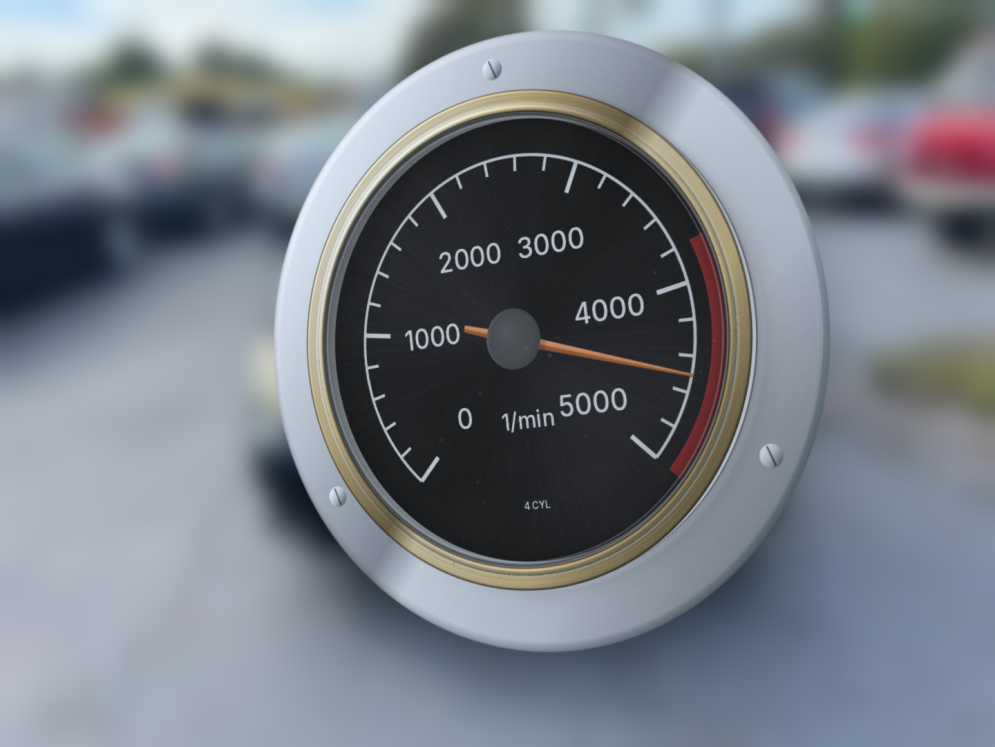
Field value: 4500 rpm
